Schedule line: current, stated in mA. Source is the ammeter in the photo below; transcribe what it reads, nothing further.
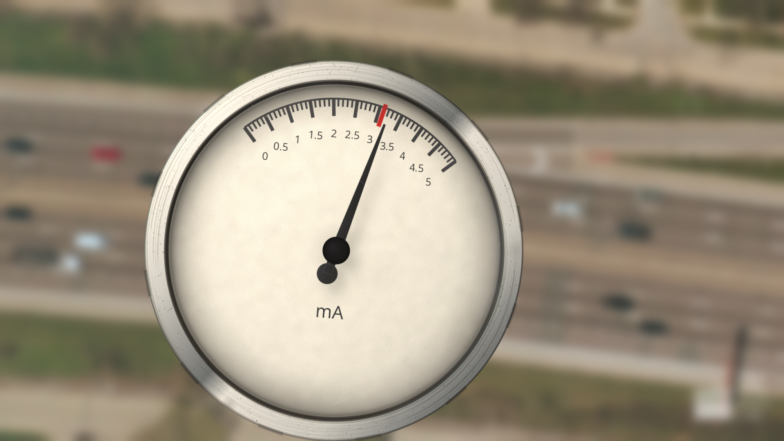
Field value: 3.2 mA
